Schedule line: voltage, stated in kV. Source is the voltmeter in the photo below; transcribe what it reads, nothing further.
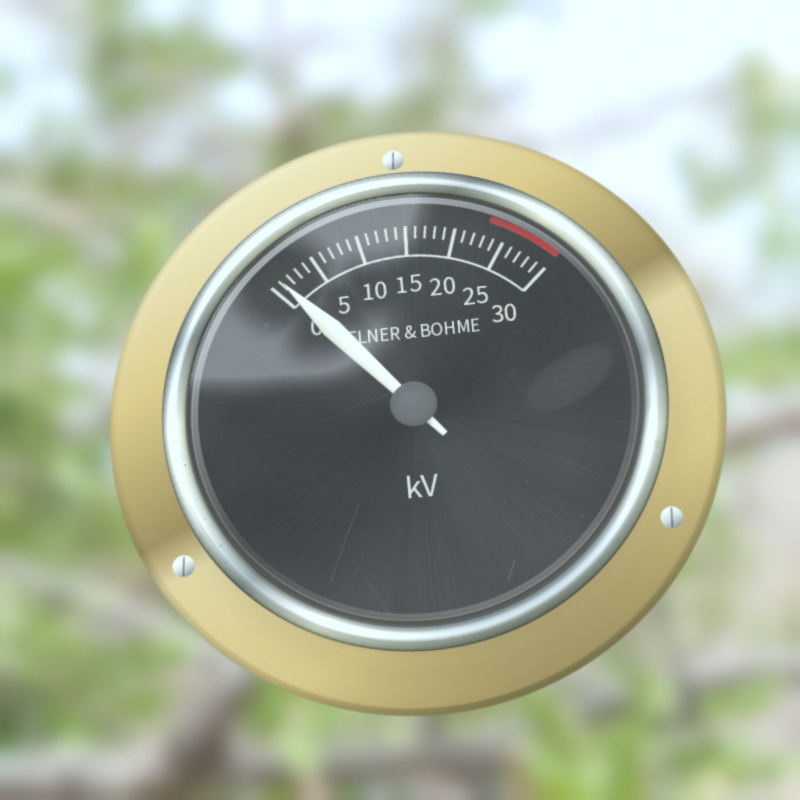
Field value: 1 kV
